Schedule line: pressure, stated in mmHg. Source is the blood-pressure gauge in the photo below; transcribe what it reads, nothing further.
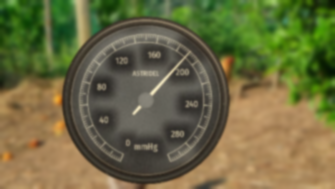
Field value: 190 mmHg
